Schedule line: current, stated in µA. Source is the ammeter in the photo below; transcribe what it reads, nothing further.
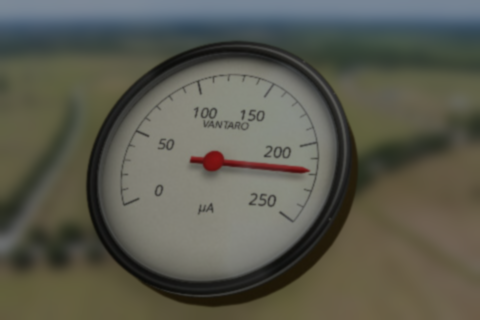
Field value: 220 µA
